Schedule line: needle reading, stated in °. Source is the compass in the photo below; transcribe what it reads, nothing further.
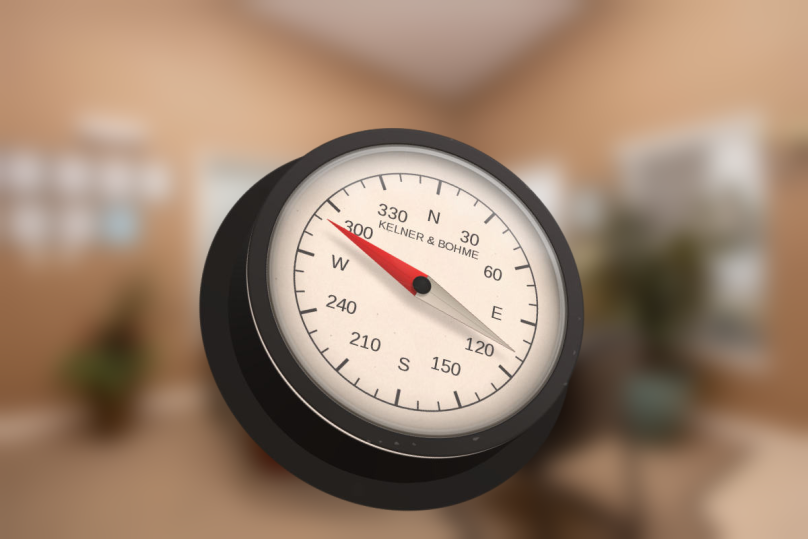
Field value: 290 °
